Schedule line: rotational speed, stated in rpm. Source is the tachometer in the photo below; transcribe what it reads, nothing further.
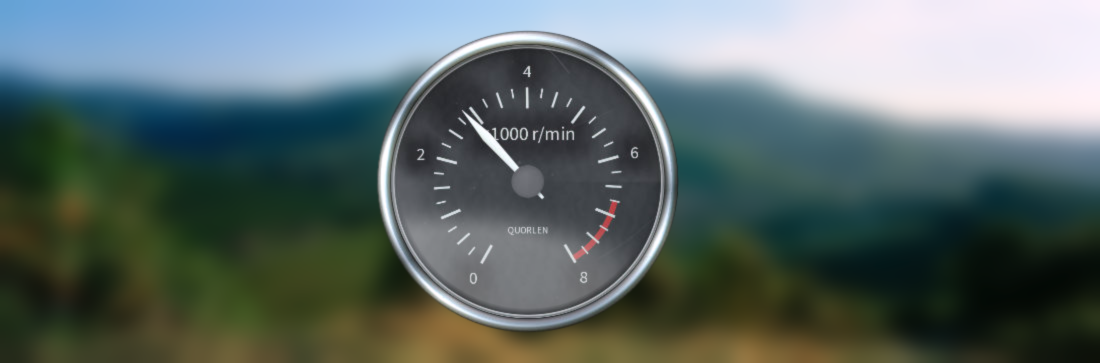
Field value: 2875 rpm
